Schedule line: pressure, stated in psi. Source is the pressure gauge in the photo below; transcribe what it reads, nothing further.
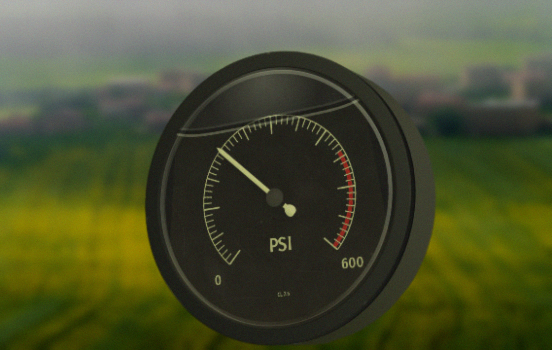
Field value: 200 psi
